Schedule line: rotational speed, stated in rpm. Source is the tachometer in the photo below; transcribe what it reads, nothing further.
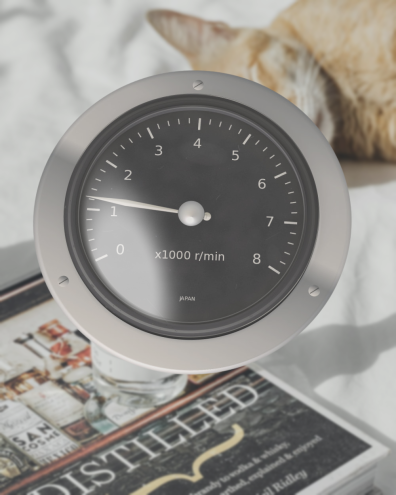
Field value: 1200 rpm
